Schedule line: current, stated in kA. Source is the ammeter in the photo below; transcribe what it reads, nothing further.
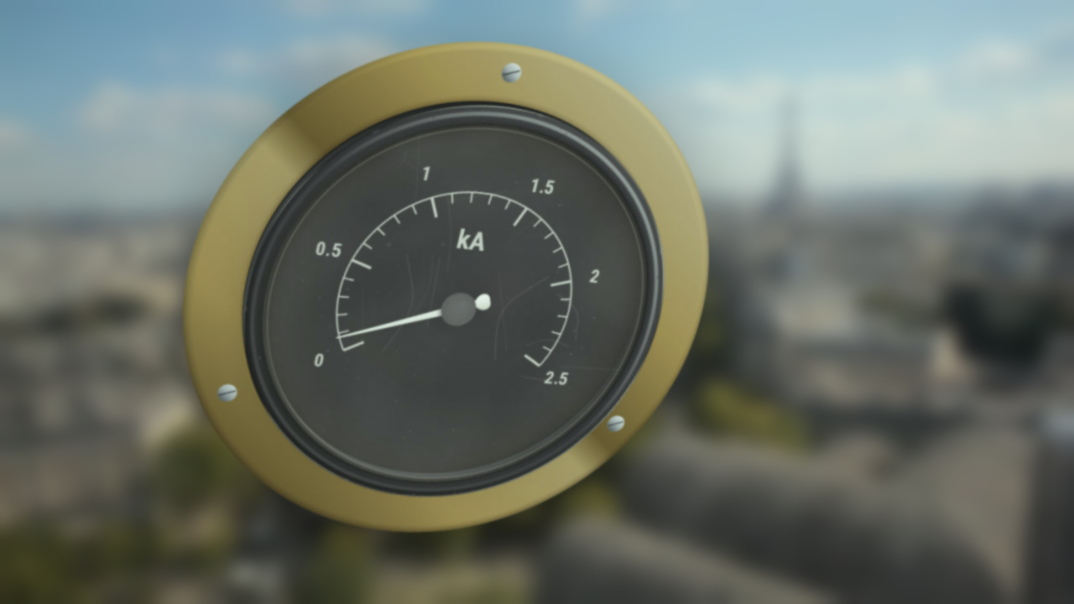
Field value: 0.1 kA
